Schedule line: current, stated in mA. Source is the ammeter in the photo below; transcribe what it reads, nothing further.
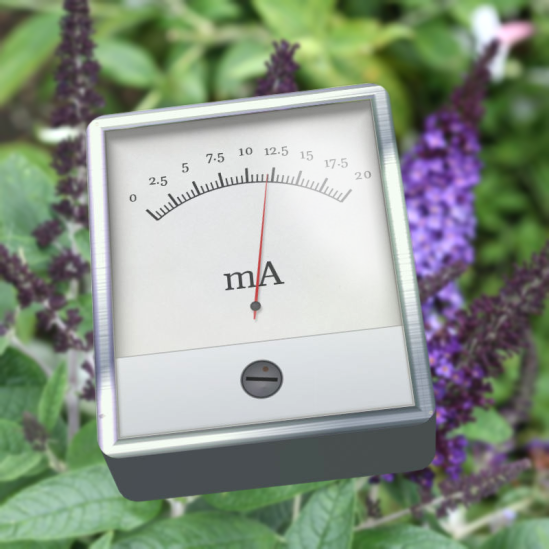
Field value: 12 mA
